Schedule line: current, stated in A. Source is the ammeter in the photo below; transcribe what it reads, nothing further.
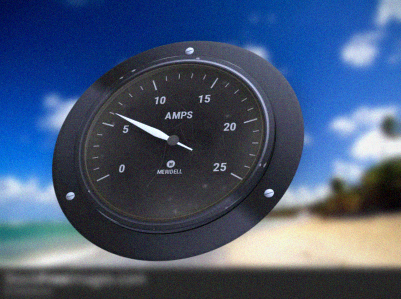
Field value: 6 A
